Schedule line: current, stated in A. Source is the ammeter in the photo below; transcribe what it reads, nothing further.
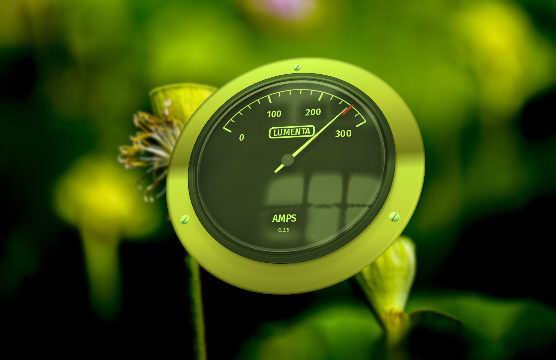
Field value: 260 A
